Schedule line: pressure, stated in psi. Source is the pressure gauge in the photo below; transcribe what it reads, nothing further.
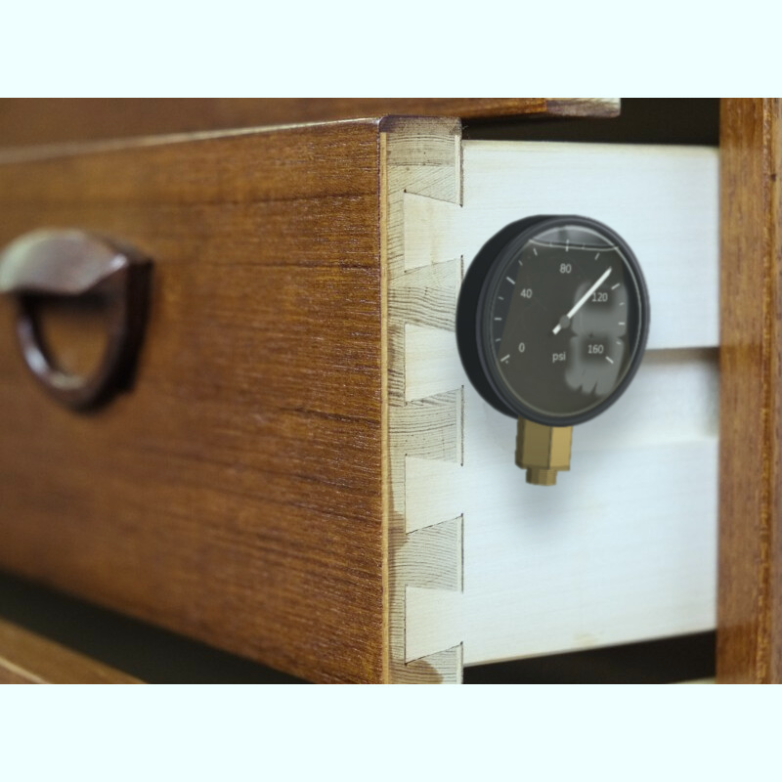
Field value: 110 psi
